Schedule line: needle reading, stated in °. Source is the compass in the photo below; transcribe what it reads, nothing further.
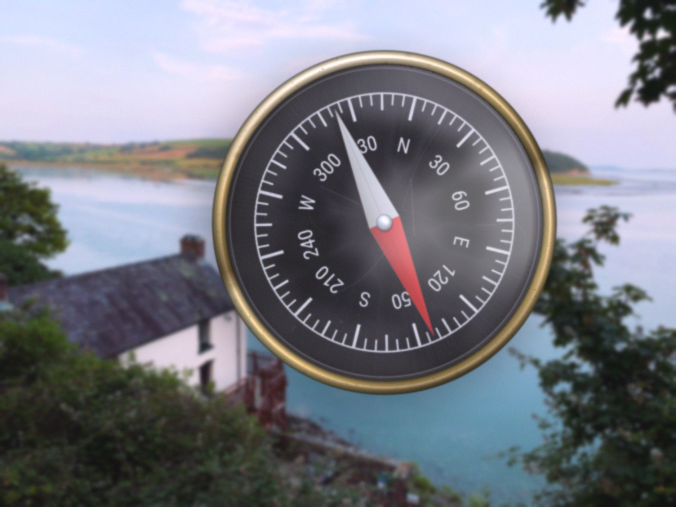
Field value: 142.5 °
